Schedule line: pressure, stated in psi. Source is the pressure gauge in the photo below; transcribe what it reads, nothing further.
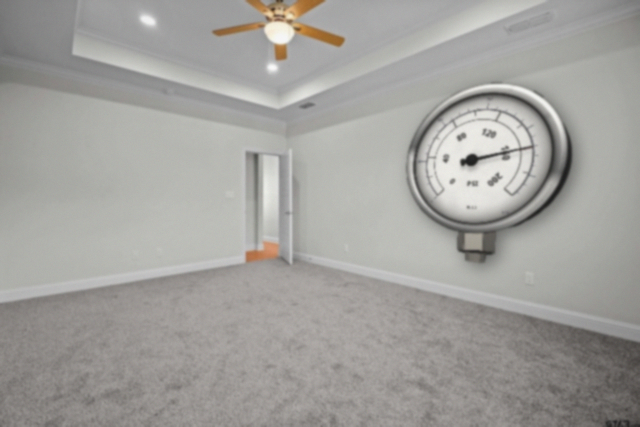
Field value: 160 psi
